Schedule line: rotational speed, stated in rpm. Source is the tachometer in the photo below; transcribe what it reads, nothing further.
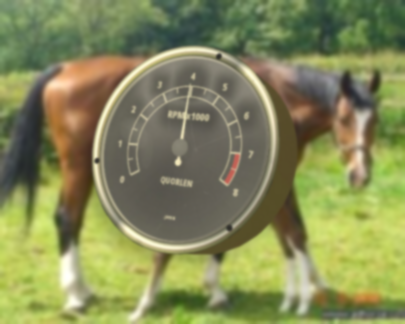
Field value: 4000 rpm
